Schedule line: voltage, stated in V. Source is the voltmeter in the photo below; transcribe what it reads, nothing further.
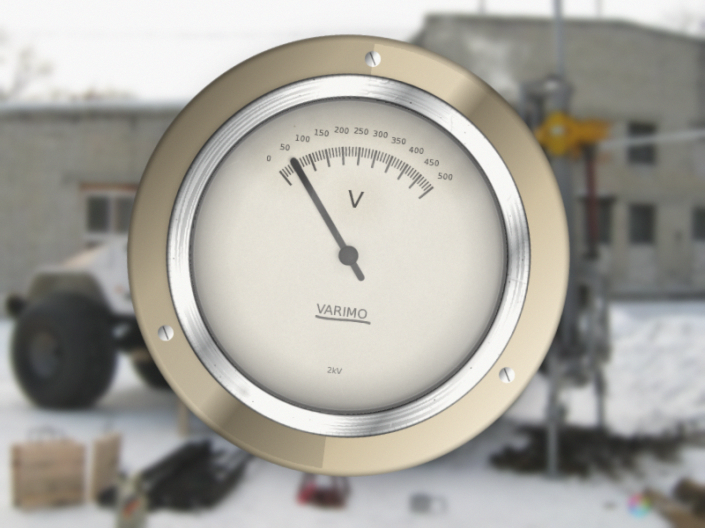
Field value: 50 V
